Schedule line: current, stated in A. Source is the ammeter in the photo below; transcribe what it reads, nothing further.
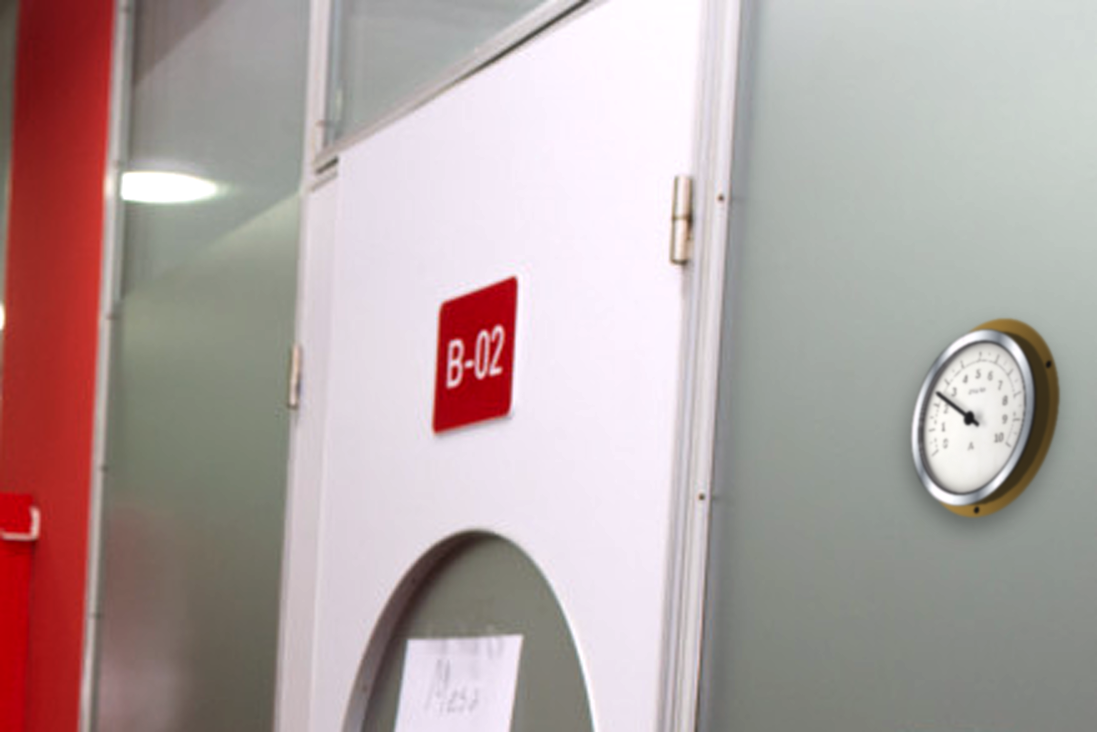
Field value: 2.5 A
